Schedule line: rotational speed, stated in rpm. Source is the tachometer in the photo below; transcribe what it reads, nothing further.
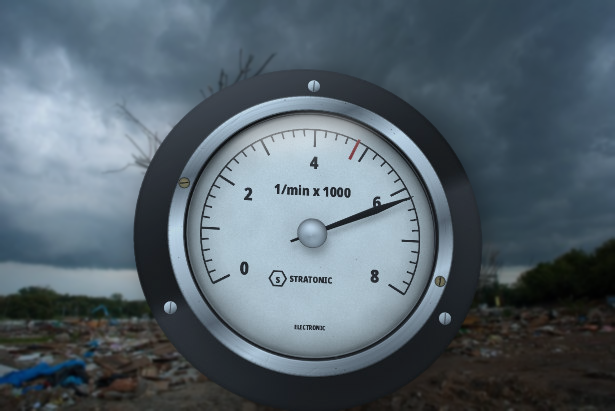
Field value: 6200 rpm
